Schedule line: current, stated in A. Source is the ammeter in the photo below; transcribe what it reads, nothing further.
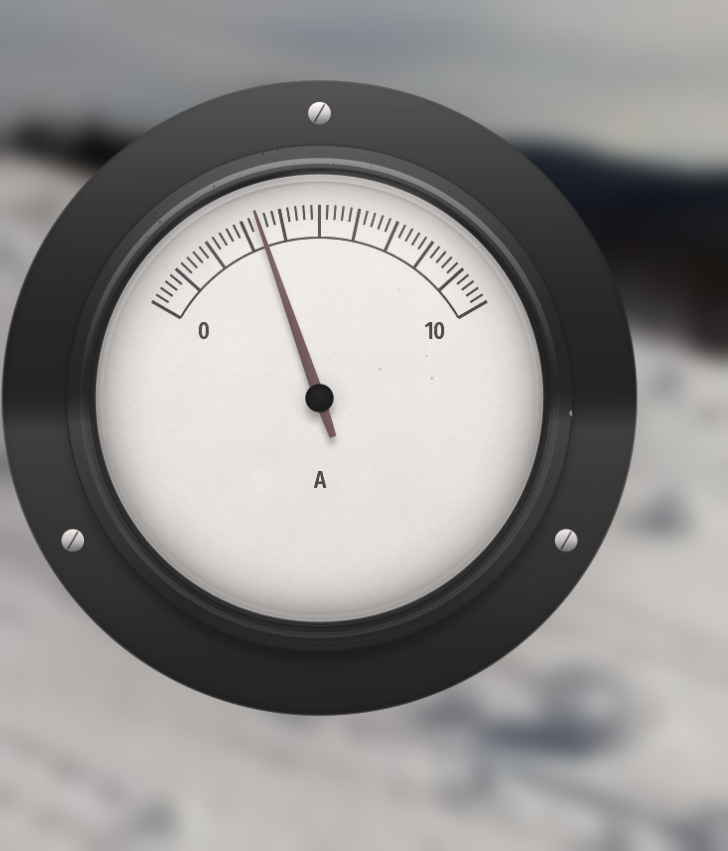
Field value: 3.4 A
